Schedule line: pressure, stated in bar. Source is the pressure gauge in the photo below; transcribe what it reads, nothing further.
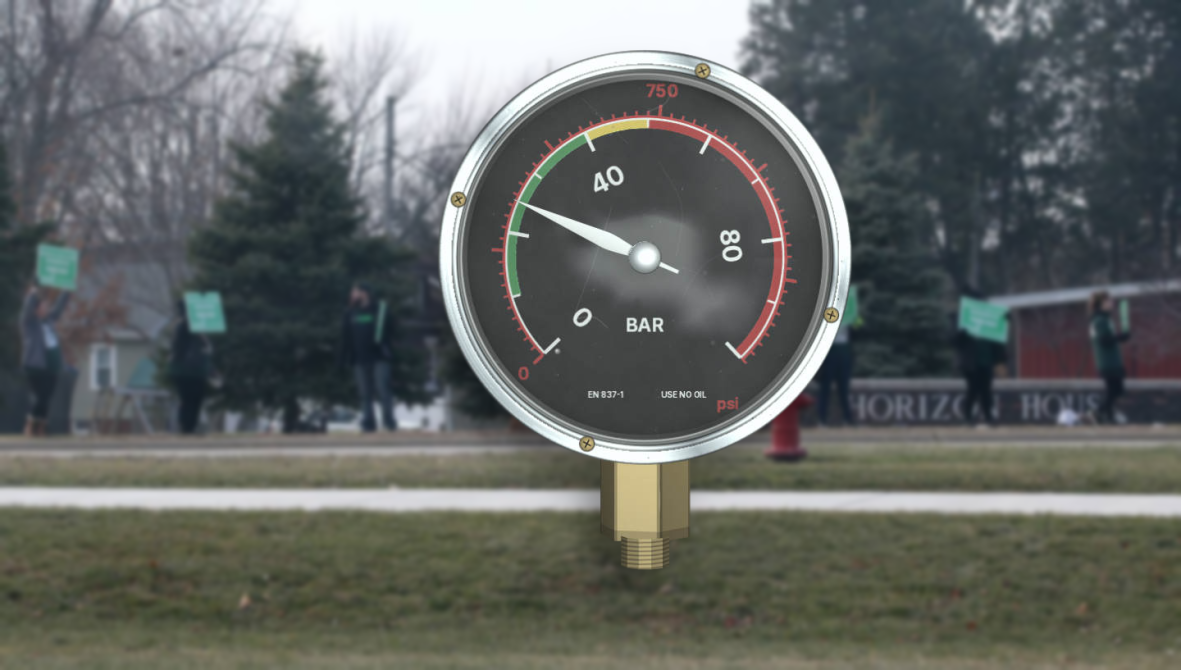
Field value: 25 bar
